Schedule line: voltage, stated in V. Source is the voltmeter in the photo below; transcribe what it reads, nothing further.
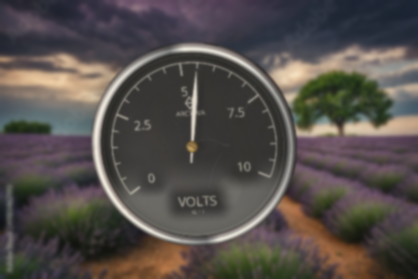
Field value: 5.5 V
